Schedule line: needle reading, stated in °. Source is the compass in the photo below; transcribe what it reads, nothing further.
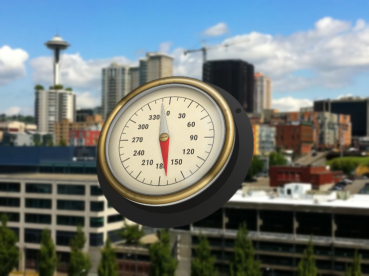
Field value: 170 °
